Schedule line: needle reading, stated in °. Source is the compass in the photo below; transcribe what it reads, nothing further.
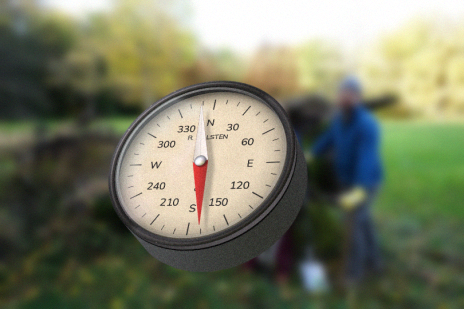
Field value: 170 °
